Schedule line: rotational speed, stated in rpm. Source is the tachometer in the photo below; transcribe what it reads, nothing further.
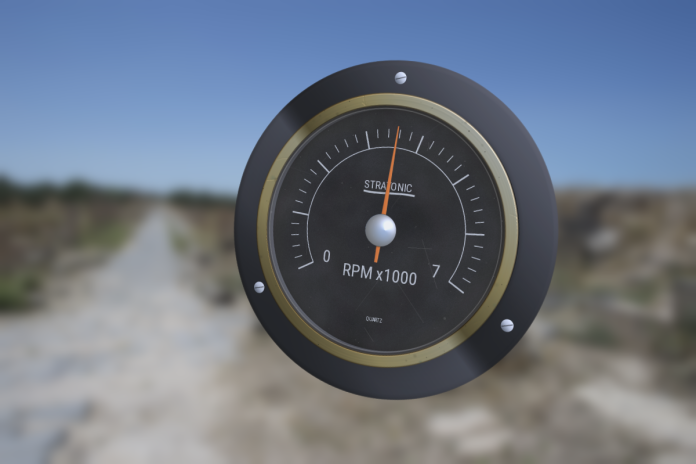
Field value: 3600 rpm
